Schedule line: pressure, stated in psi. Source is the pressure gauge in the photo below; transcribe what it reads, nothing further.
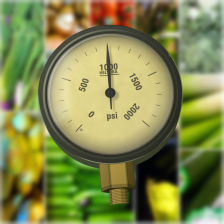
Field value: 1000 psi
